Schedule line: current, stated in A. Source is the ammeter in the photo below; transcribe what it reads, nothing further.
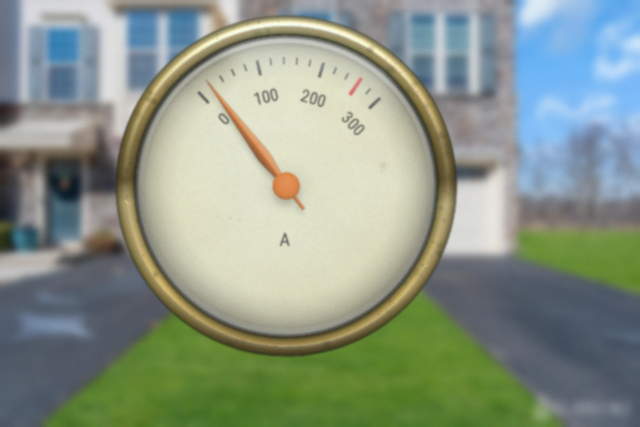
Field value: 20 A
